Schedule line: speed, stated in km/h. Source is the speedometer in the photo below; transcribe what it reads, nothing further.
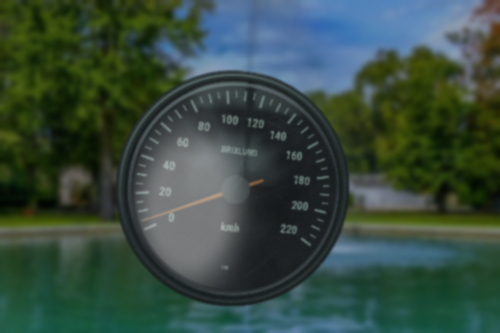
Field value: 5 km/h
